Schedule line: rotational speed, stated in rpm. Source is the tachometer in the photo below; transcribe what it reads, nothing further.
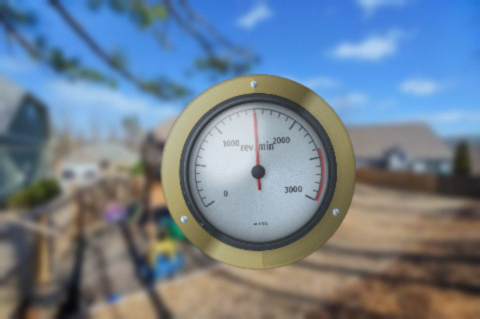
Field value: 1500 rpm
